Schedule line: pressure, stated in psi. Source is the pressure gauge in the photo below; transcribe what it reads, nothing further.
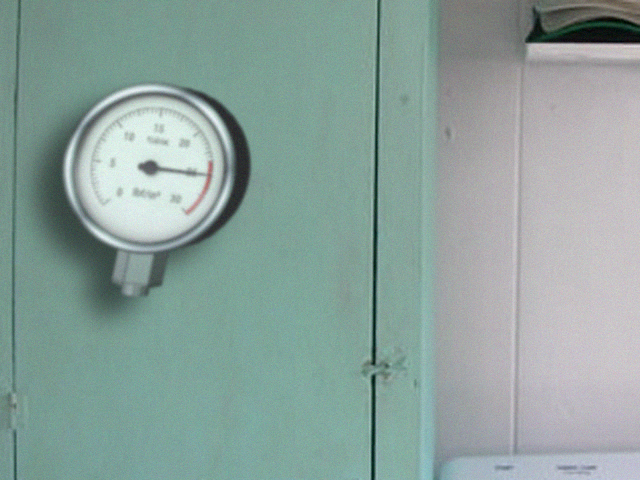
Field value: 25 psi
